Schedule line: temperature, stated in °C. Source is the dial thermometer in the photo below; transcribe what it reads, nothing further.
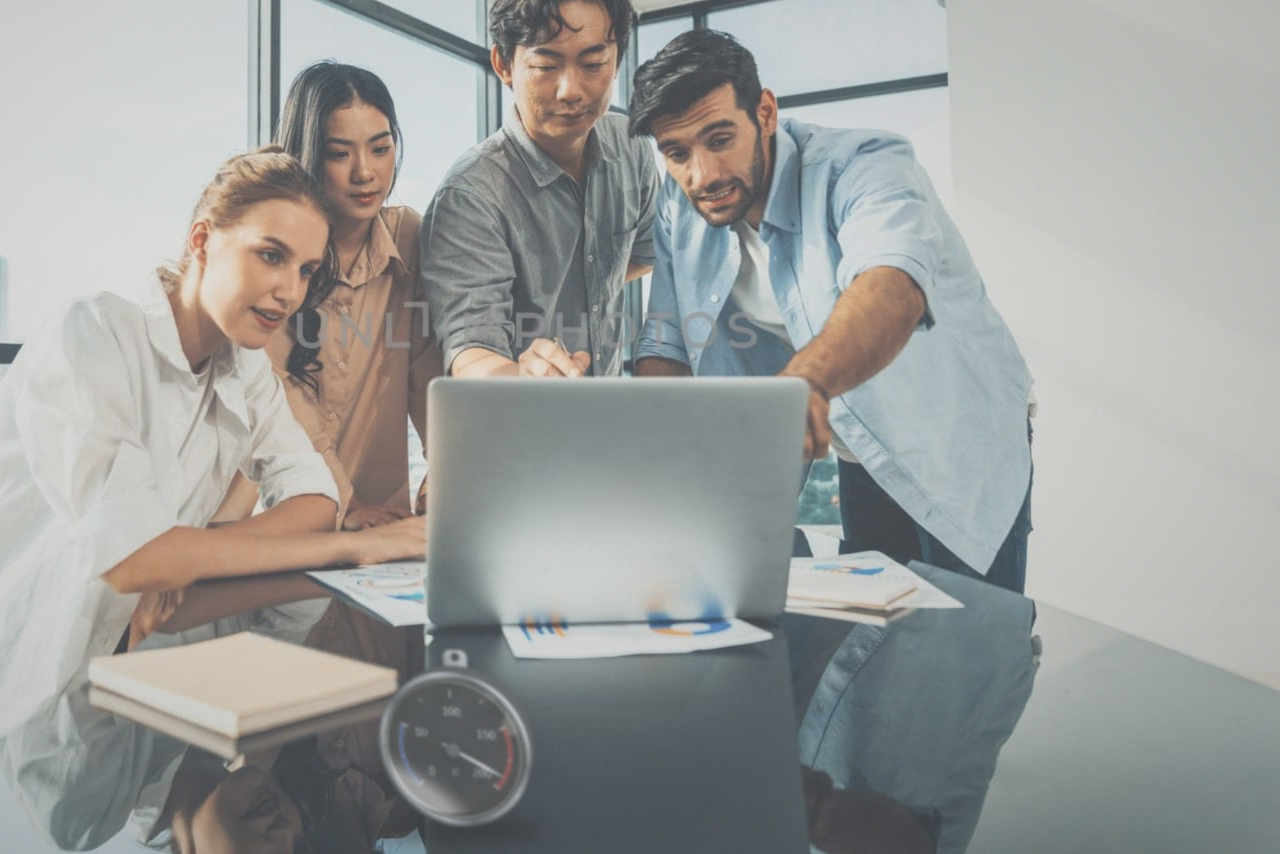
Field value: 187.5 °C
